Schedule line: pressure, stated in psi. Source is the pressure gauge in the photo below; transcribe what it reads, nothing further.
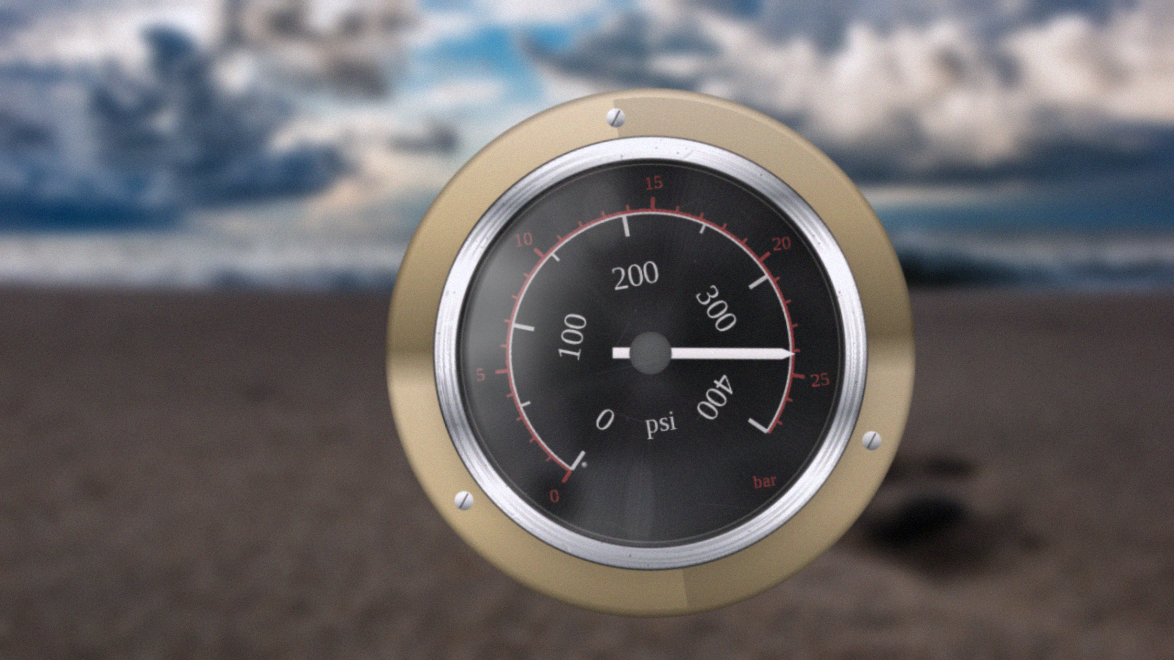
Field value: 350 psi
